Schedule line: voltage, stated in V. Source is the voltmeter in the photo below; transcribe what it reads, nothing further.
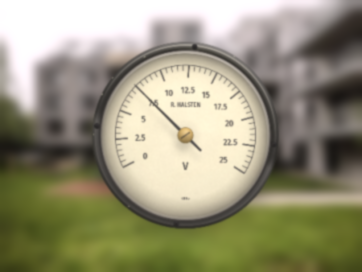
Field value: 7.5 V
